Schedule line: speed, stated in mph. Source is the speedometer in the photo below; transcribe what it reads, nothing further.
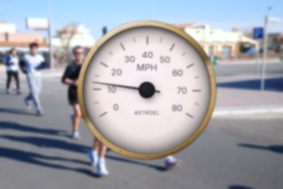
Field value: 12.5 mph
